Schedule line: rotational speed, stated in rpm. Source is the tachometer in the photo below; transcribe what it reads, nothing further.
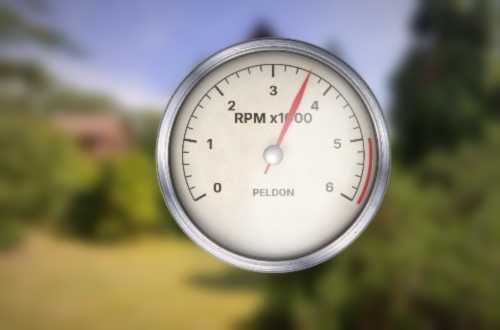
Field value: 3600 rpm
